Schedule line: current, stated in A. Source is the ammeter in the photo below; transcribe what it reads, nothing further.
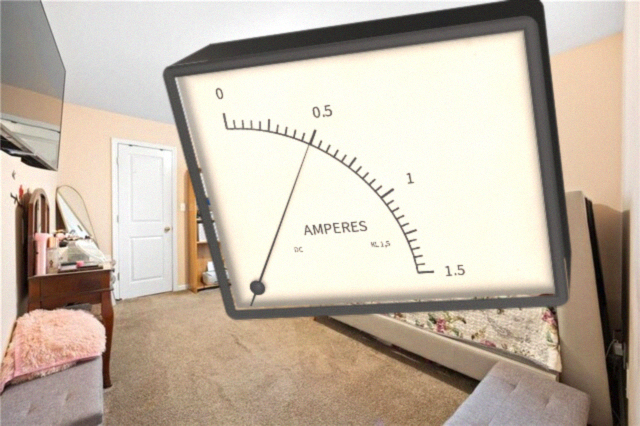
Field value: 0.5 A
